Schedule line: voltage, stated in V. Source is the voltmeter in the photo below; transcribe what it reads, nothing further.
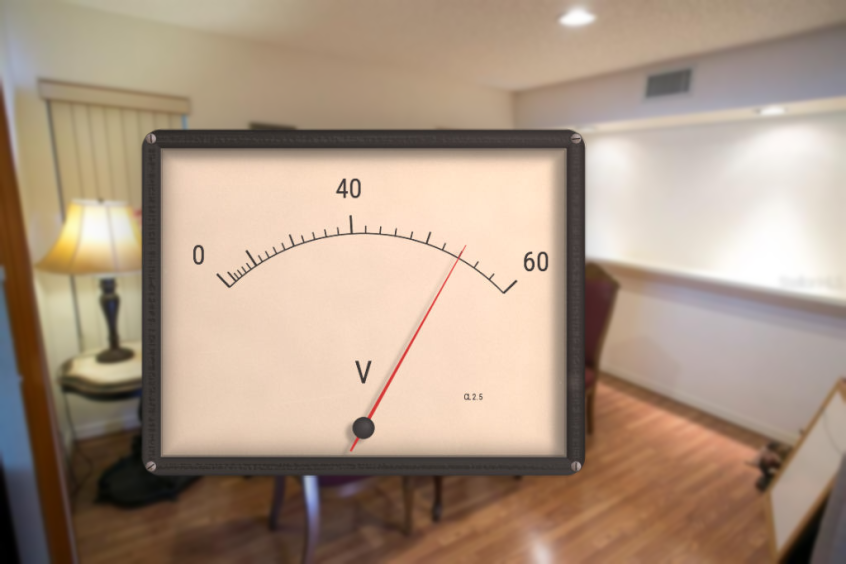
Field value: 54 V
